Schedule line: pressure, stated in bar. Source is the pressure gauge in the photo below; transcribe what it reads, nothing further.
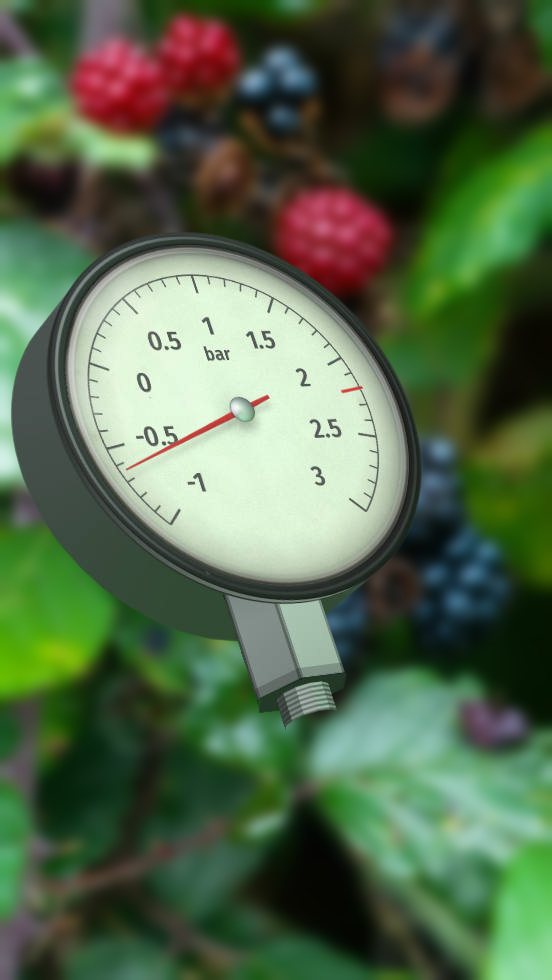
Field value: -0.65 bar
